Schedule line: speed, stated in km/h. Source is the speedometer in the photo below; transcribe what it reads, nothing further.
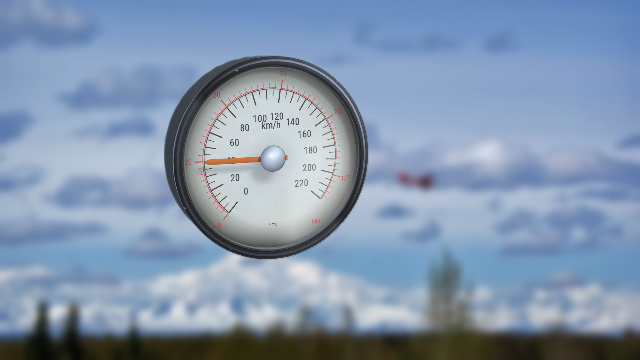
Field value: 40 km/h
